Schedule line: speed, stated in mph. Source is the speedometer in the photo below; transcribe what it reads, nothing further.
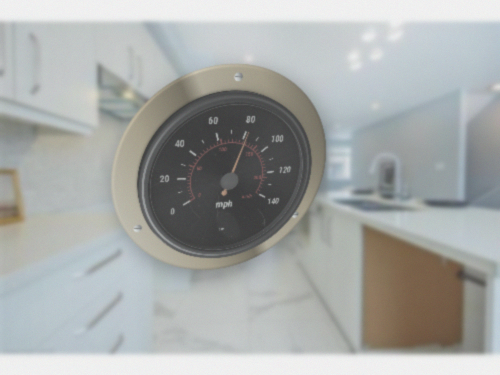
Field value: 80 mph
